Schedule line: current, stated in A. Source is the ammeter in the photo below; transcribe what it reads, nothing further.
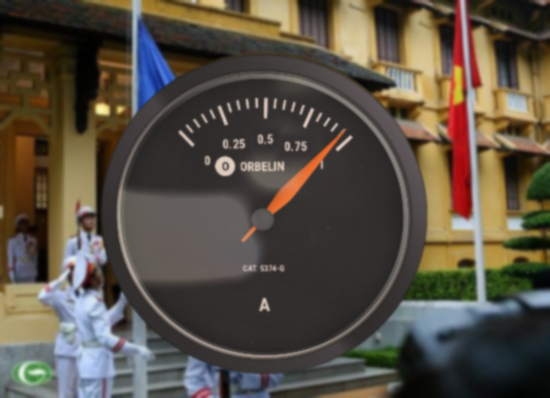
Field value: 0.95 A
